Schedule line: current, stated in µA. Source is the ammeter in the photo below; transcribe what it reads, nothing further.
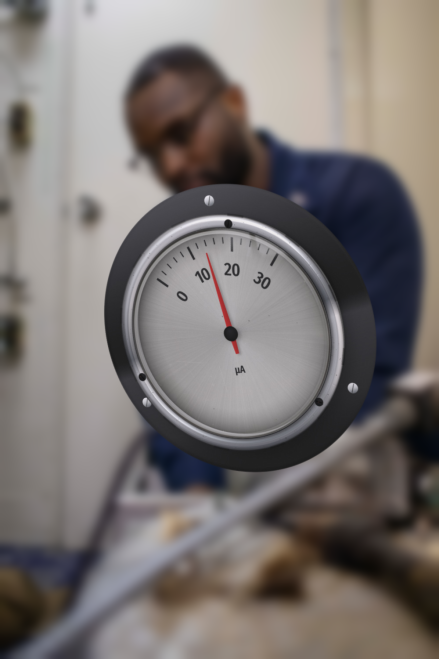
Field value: 14 µA
